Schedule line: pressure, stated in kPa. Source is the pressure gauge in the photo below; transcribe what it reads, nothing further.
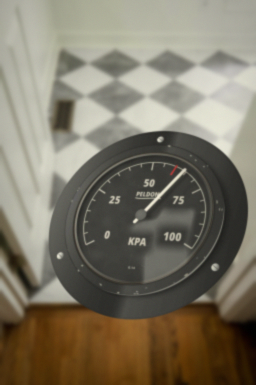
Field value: 65 kPa
